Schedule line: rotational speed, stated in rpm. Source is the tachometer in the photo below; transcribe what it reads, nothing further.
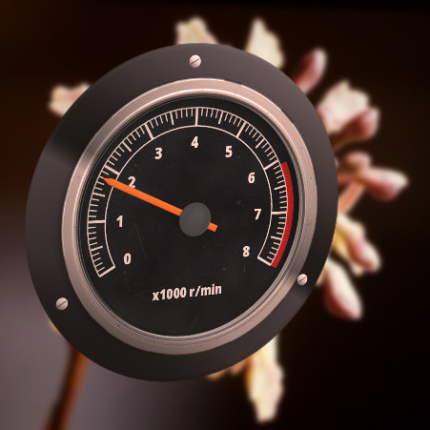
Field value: 1800 rpm
